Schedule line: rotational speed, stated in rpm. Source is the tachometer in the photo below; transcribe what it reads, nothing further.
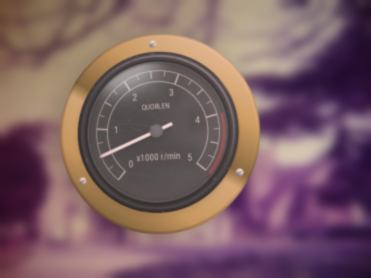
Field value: 500 rpm
